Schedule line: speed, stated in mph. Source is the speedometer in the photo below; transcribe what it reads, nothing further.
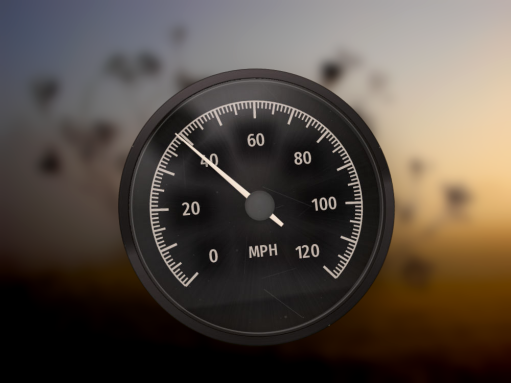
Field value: 39 mph
